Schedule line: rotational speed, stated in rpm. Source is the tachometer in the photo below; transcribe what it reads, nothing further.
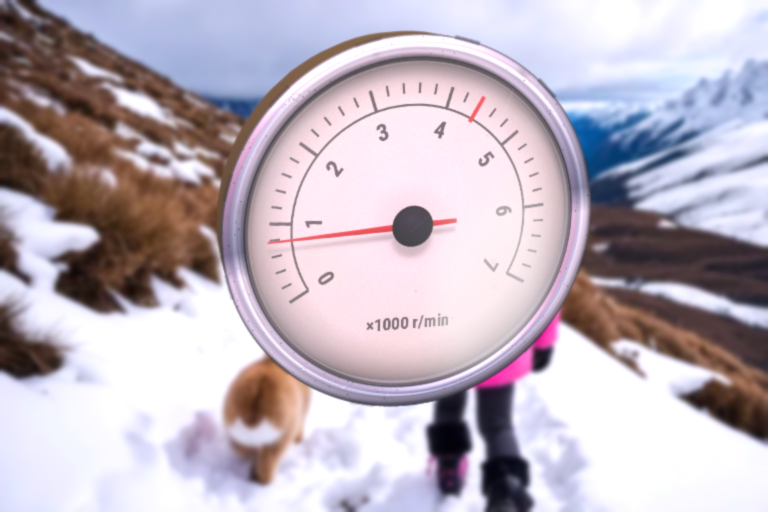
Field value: 800 rpm
